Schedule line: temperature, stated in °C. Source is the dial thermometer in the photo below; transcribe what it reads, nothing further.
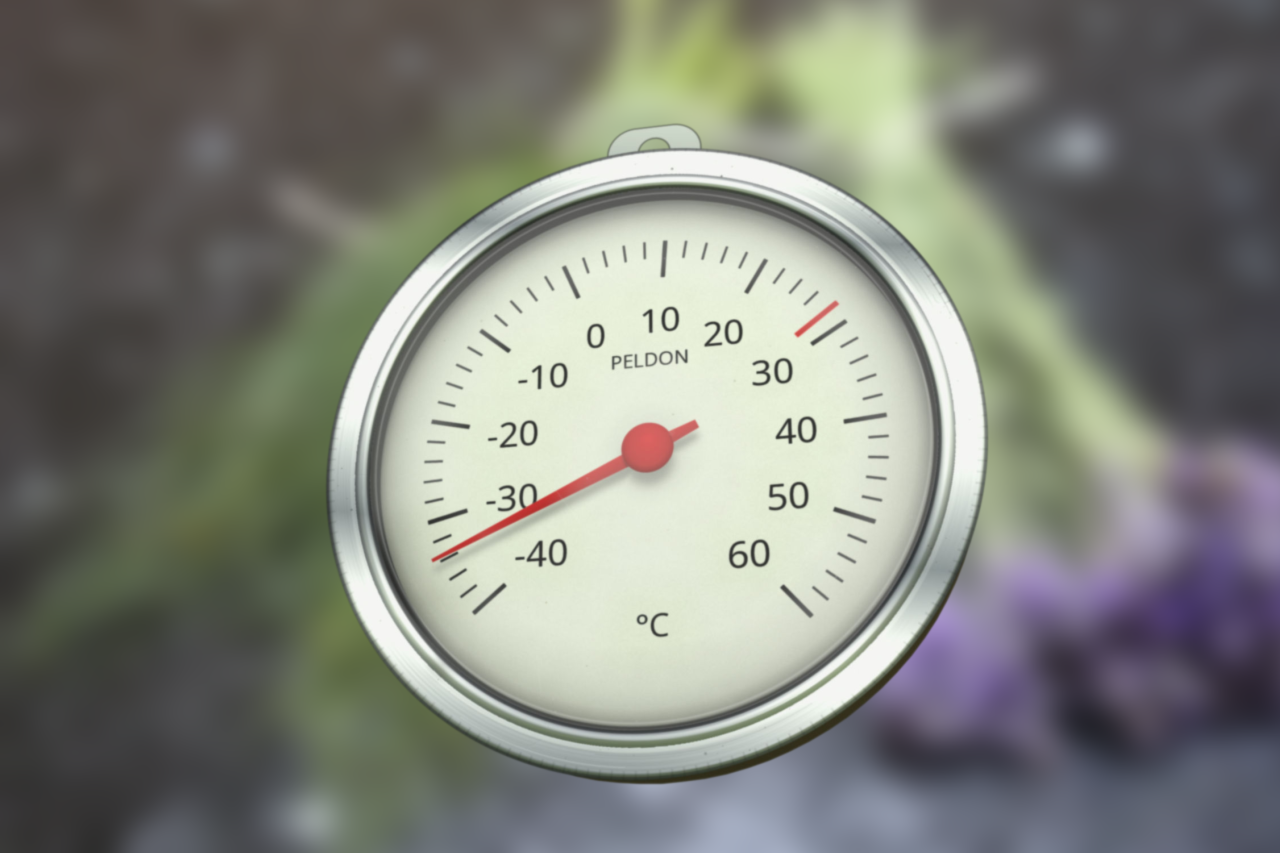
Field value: -34 °C
